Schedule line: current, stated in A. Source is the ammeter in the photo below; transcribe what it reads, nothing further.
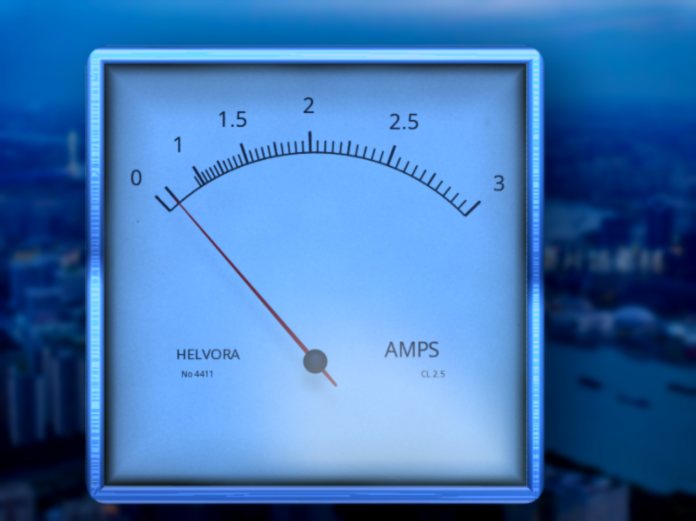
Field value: 0.5 A
